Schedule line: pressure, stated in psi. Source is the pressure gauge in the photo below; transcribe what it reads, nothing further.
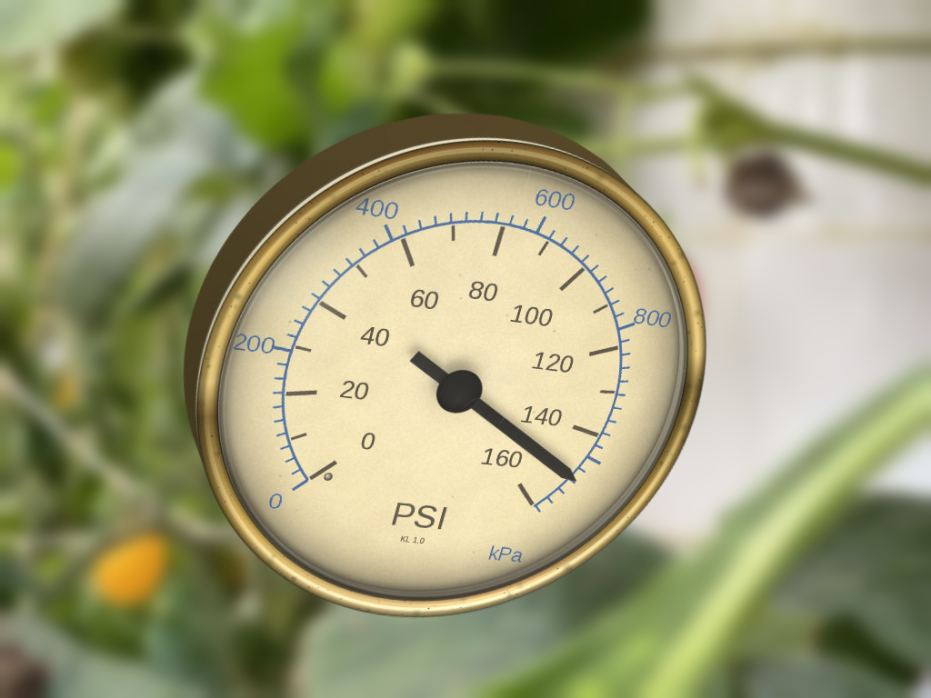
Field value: 150 psi
